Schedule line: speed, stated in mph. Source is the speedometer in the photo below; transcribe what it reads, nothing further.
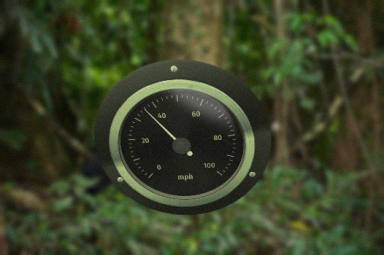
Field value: 36 mph
